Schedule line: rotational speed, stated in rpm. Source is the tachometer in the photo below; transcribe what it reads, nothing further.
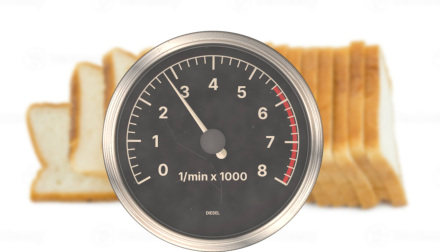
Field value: 2800 rpm
